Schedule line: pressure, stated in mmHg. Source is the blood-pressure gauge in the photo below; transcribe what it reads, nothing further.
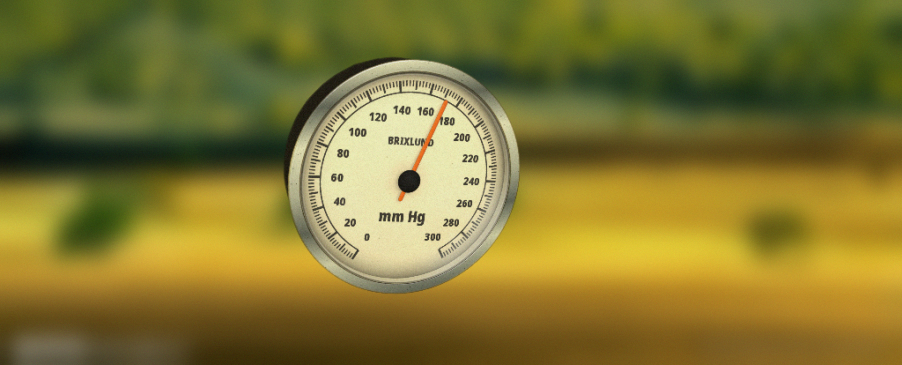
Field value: 170 mmHg
